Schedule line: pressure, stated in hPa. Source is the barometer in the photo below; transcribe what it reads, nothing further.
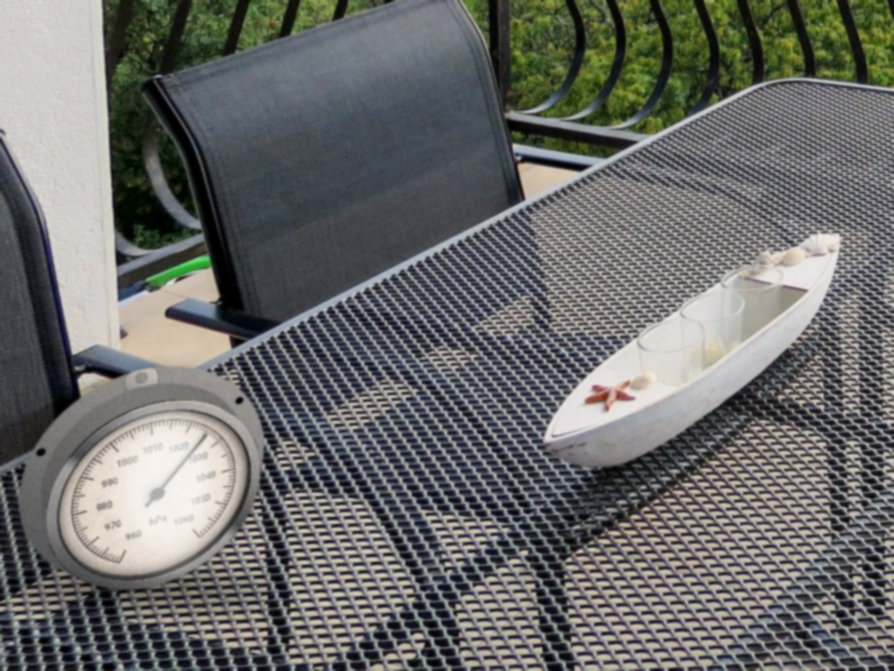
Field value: 1025 hPa
